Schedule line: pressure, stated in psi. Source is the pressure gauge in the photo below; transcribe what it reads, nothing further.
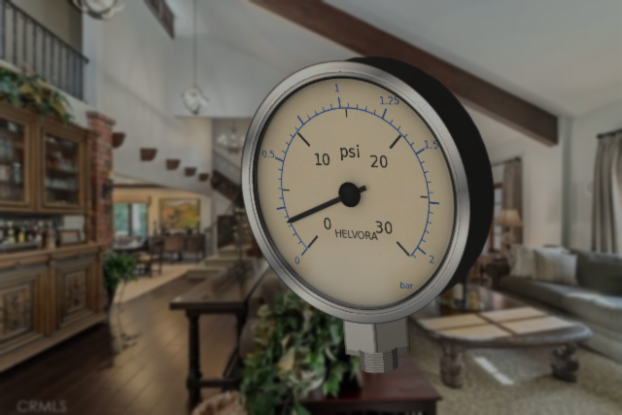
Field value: 2.5 psi
